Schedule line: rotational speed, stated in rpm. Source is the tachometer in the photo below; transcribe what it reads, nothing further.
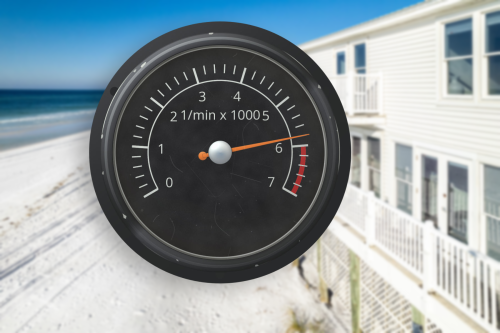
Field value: 5800 rpm
